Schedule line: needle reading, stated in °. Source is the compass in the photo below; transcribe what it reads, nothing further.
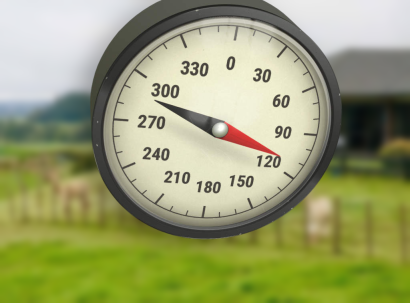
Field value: 110 °
